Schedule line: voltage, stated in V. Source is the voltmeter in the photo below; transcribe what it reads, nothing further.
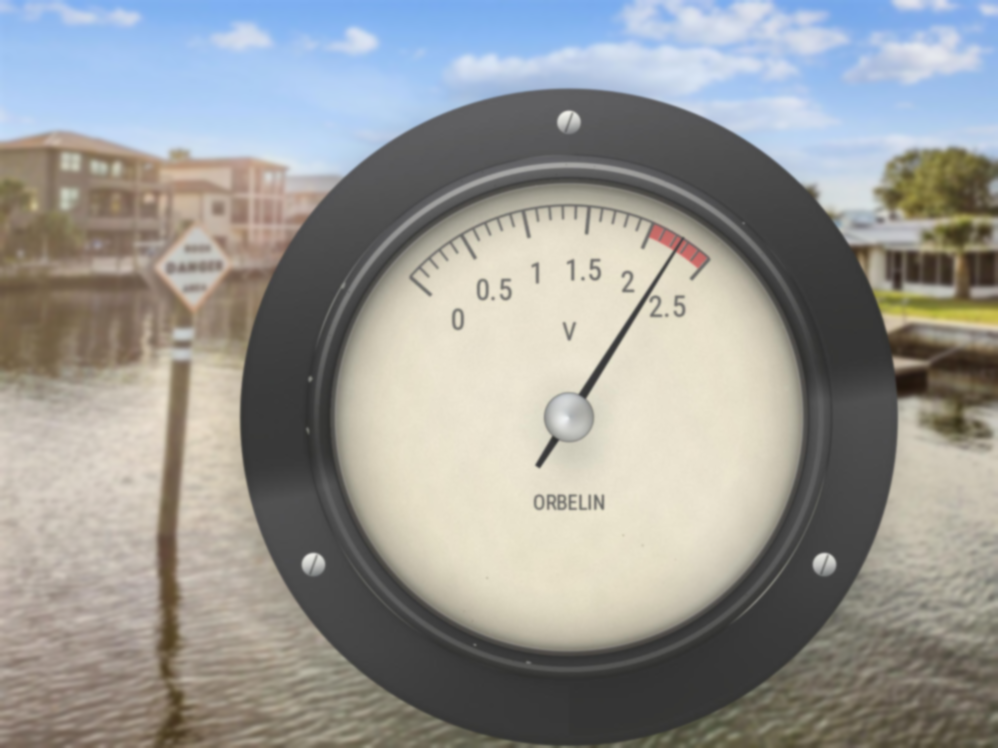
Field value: 2.25 V
